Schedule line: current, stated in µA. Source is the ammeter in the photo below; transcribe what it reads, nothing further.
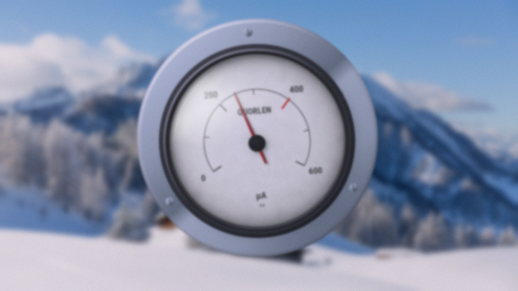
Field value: 250 µA
